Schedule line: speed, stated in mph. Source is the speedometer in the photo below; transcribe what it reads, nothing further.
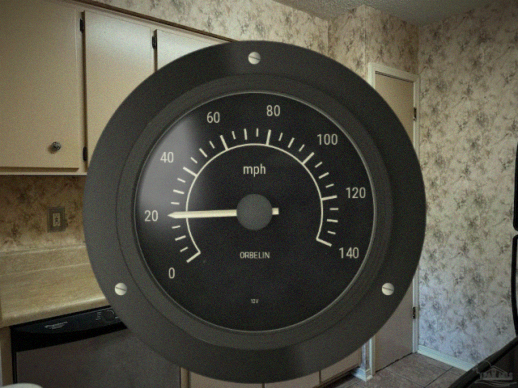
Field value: 20 mph
